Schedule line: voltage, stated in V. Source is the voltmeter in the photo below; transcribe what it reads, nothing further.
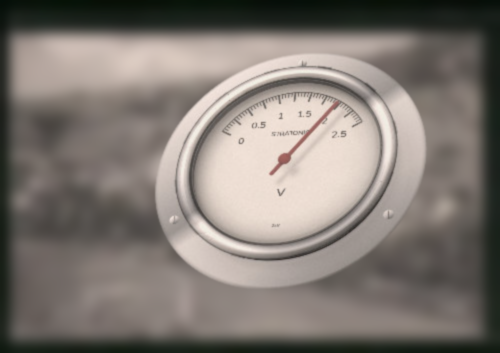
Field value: 2 V
